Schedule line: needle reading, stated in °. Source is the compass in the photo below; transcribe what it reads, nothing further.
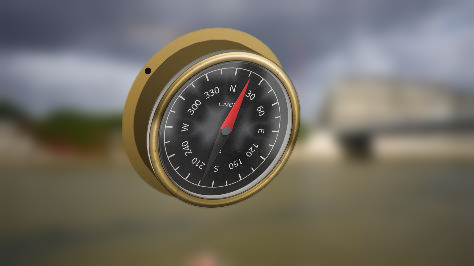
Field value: 15 °
